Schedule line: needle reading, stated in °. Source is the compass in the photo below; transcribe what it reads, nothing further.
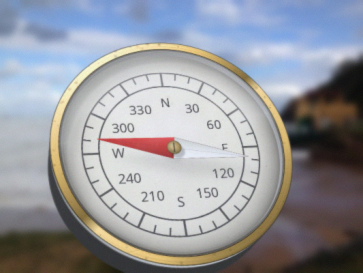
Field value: 280 °
